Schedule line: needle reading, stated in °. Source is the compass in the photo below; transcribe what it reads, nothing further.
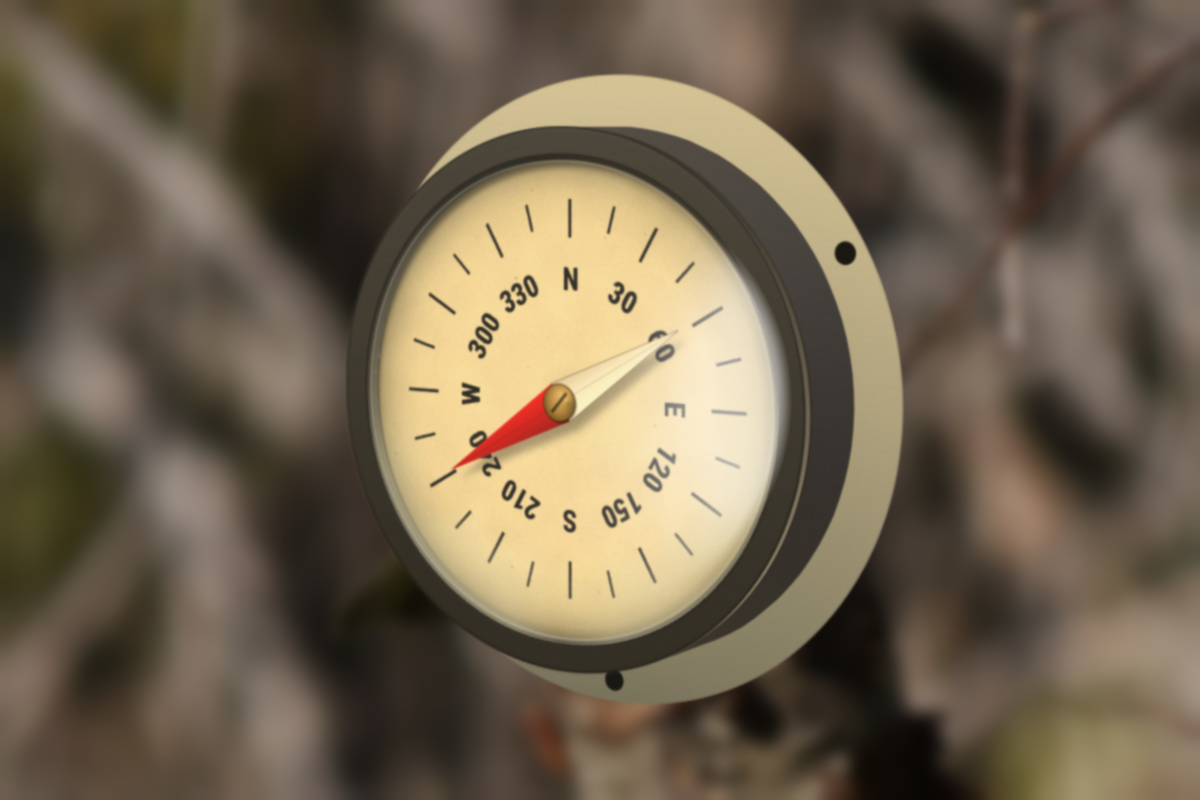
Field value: 240 °
